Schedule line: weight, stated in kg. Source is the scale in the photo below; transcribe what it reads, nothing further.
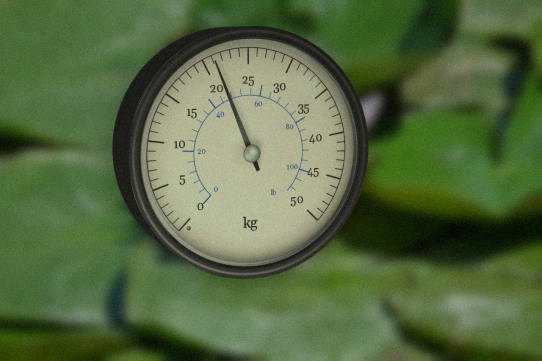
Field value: 21 kg
